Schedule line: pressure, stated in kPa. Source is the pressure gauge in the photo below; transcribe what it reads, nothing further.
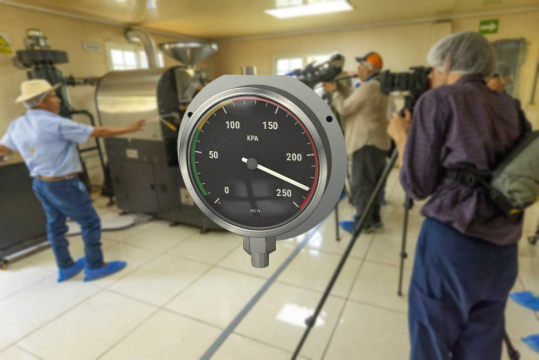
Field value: 230 kPa
